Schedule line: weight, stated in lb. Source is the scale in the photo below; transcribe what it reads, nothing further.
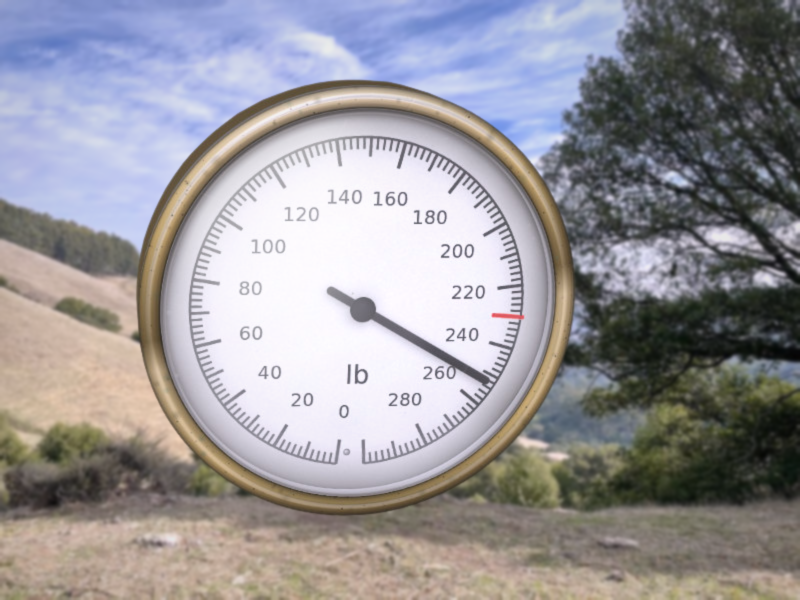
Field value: 252 lb
